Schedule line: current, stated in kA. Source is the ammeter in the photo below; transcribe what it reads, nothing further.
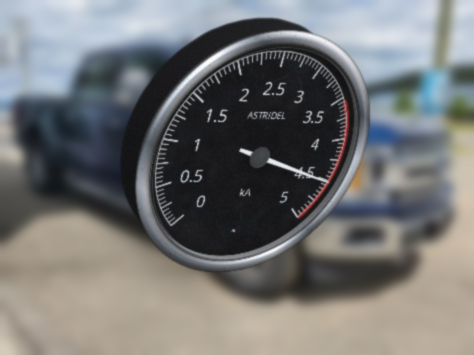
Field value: 4.5 kA
